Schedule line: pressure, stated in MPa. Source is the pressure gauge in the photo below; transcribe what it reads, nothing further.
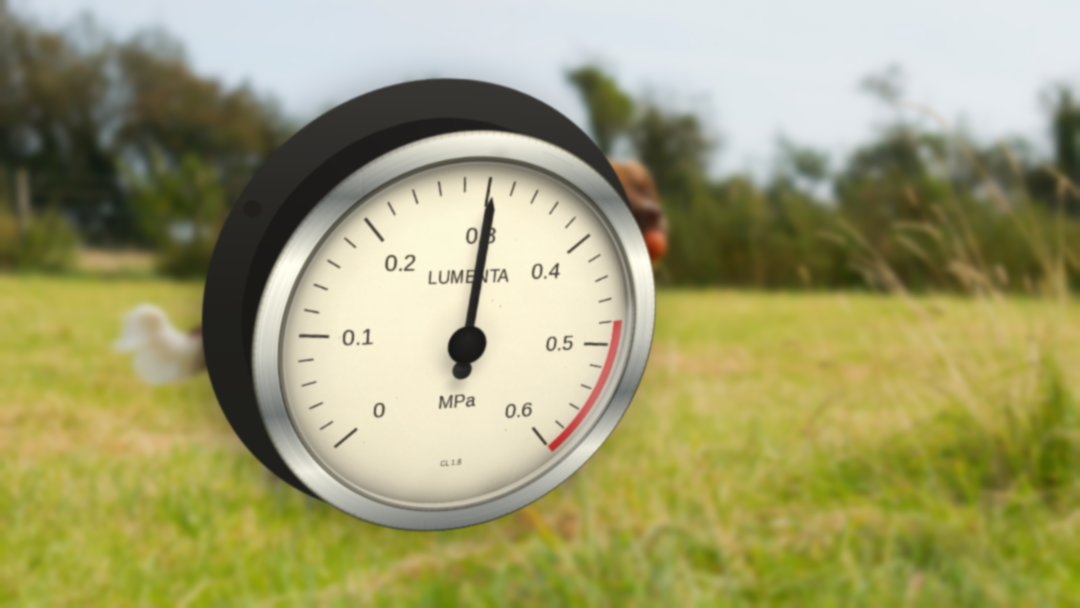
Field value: 0.3 MPa
